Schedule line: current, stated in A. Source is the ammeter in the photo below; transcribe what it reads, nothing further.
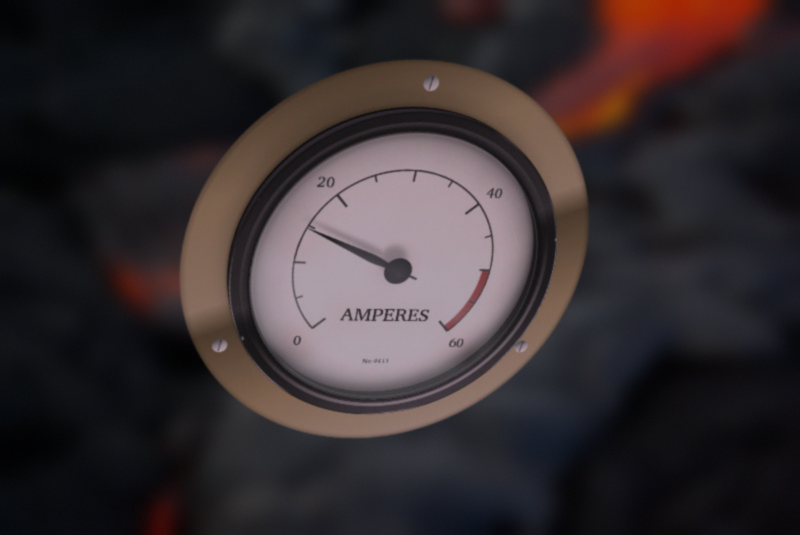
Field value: 15 A
